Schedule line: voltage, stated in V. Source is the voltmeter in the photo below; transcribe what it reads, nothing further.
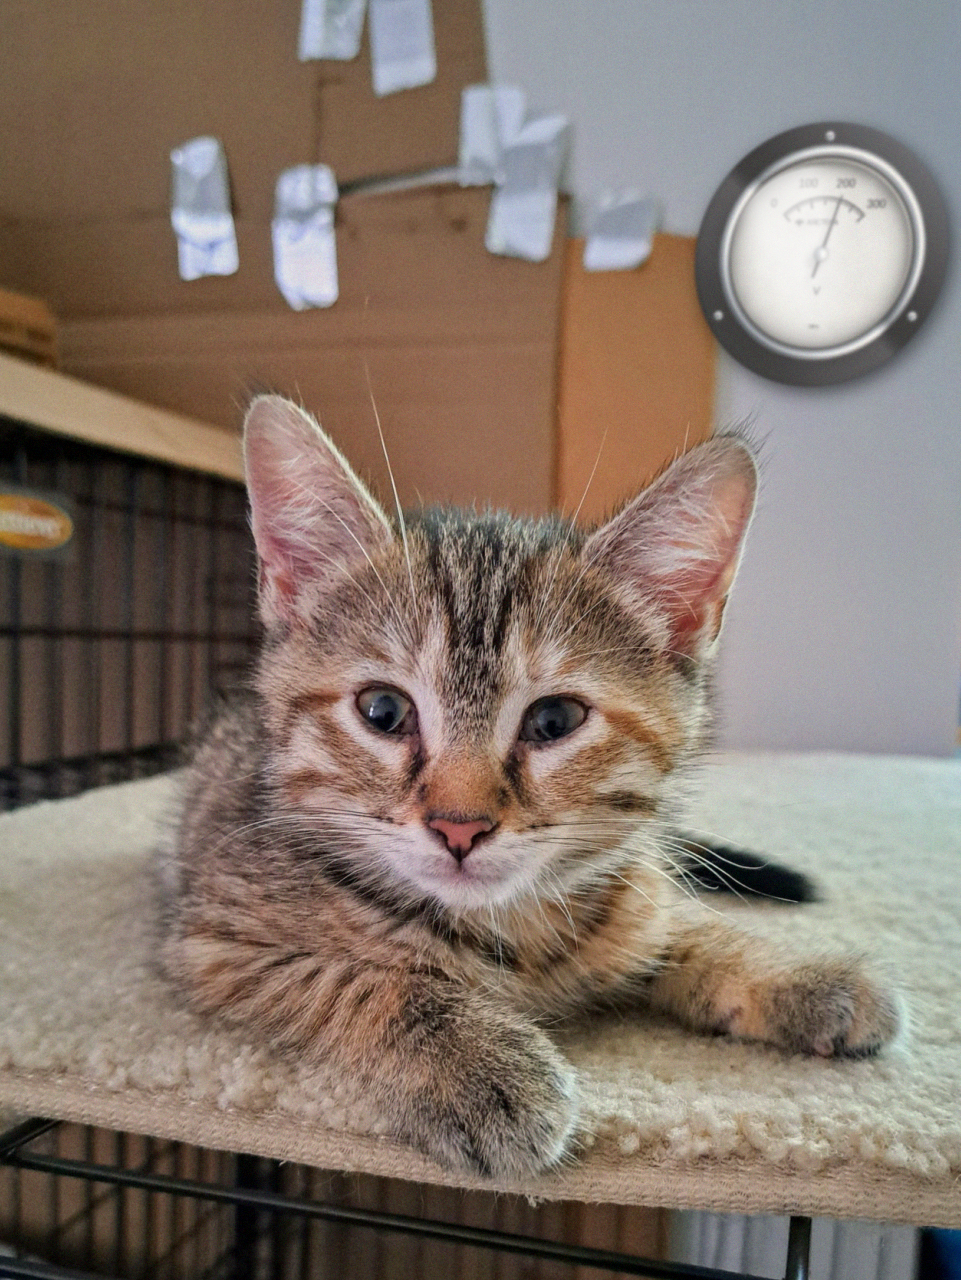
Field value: 200 V
